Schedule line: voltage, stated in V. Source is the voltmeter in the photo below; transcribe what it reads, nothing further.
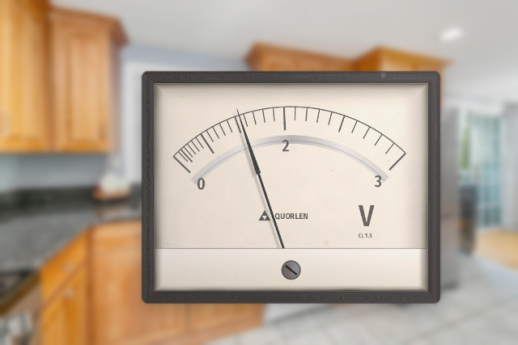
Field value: 1.55 V
